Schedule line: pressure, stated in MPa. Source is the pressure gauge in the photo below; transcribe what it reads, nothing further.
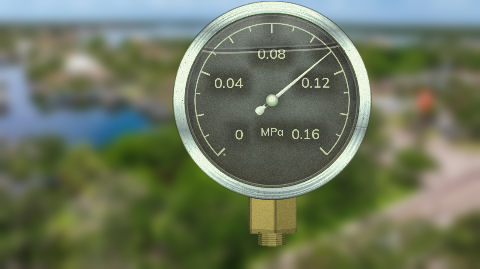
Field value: 0.11 MPa
